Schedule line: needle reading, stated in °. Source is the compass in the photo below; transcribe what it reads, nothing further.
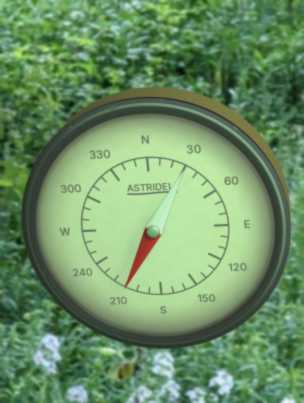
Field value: 210 °
